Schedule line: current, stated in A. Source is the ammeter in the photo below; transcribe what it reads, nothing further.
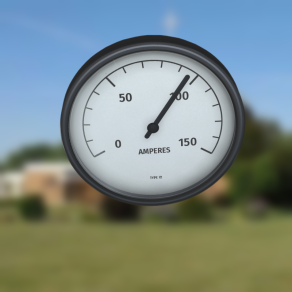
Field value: 95 A
